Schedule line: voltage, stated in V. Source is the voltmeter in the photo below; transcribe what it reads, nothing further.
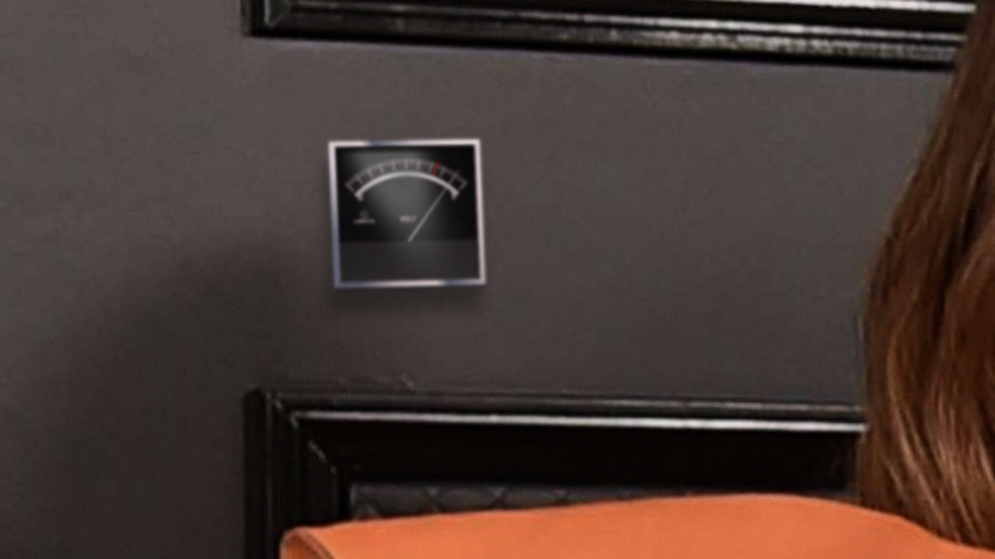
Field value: 4.5 V
